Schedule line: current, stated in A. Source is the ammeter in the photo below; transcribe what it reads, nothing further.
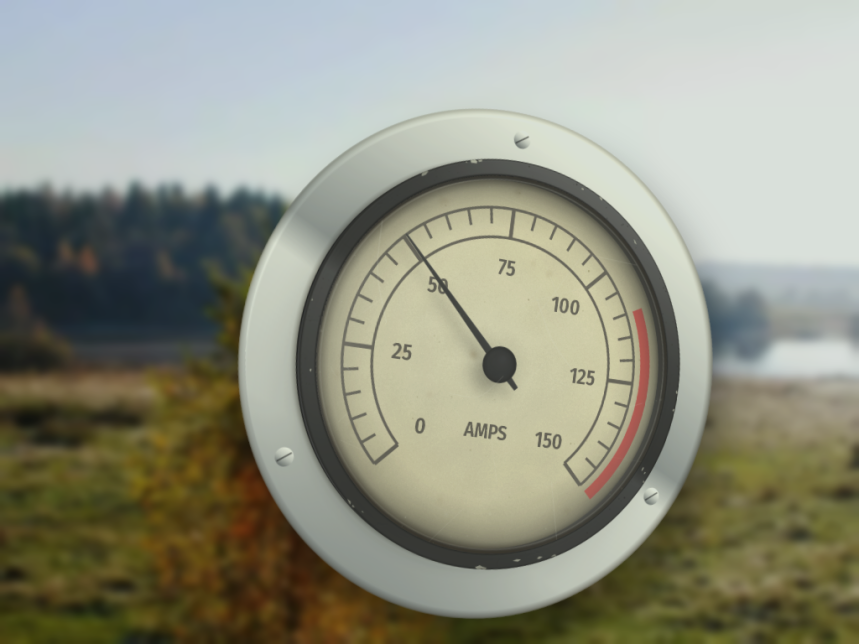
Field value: 50 A
